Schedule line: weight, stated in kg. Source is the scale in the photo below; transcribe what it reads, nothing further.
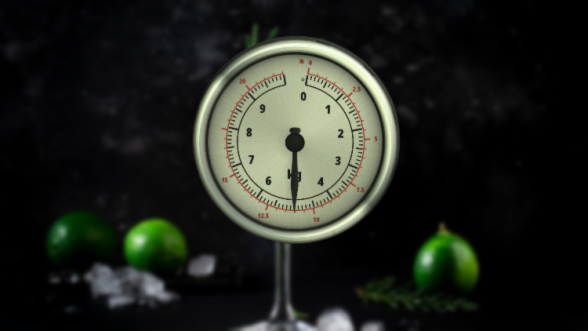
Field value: 5 kg
